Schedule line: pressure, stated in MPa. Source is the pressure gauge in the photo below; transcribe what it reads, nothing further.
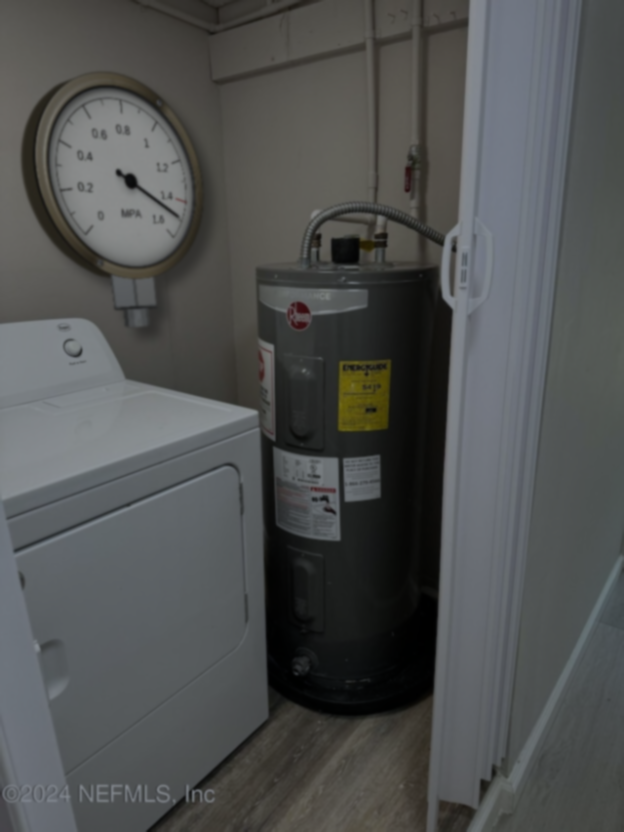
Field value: 1.5 MPa
